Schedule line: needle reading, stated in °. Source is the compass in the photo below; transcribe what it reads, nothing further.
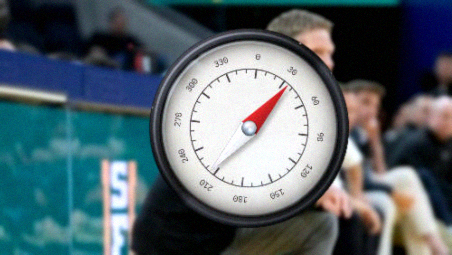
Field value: 35 °
